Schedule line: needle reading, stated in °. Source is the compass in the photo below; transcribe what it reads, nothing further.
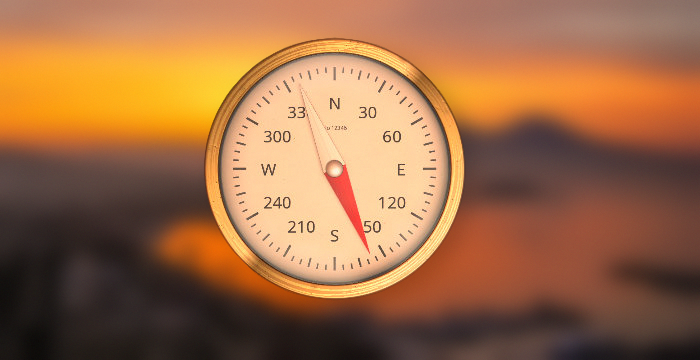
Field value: 157.5 °
